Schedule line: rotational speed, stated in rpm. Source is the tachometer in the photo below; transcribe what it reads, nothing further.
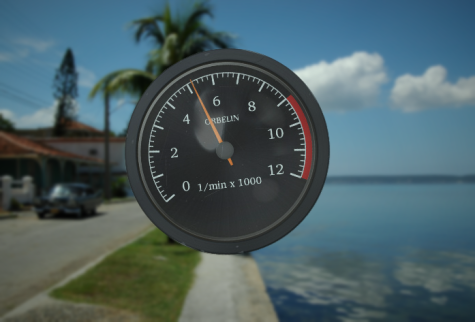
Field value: 5200 rpm
